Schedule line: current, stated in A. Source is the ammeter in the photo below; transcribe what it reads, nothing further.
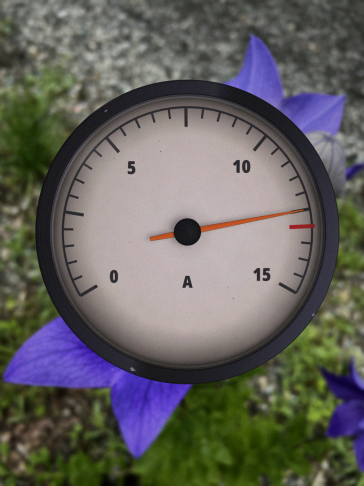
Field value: 12.5 A
